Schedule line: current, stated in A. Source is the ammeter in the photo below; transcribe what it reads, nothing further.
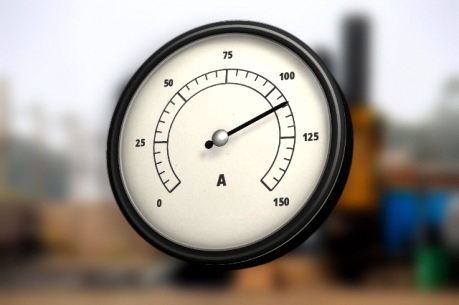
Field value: 110 A
